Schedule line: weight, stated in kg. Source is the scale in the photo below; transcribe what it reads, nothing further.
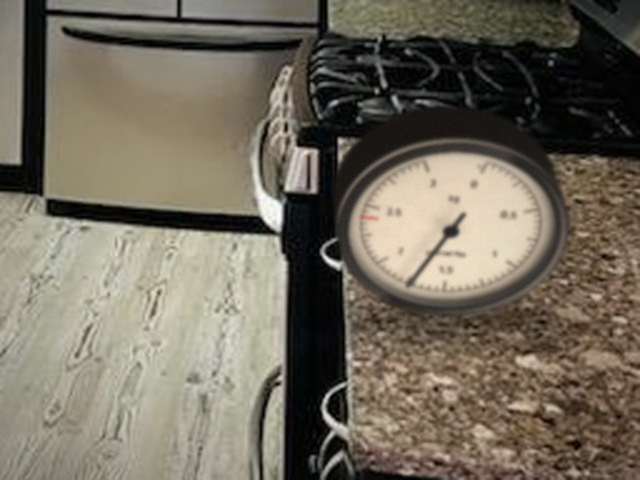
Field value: 1.75 kg
